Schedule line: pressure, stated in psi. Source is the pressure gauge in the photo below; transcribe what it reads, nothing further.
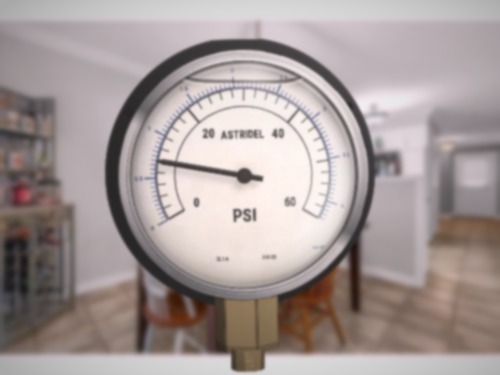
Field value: 10 psi
